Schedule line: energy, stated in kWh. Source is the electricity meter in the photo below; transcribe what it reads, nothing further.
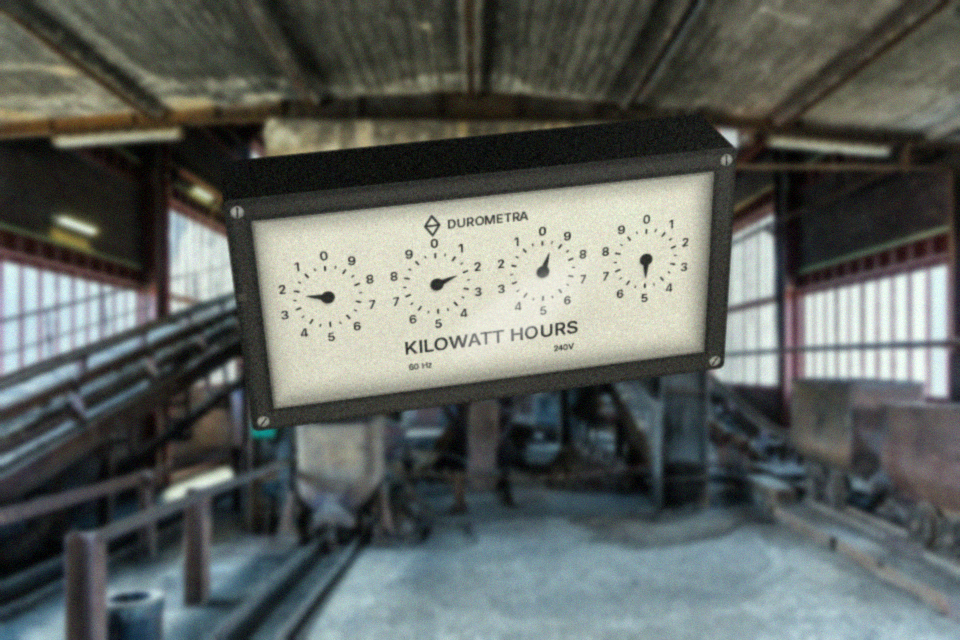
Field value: 2195 kWh
